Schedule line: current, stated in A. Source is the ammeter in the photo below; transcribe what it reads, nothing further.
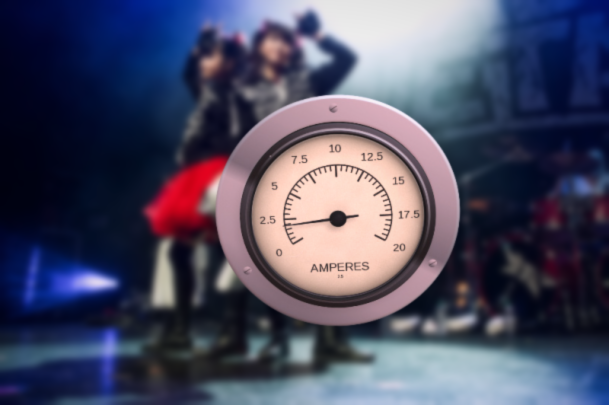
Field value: 2 A
